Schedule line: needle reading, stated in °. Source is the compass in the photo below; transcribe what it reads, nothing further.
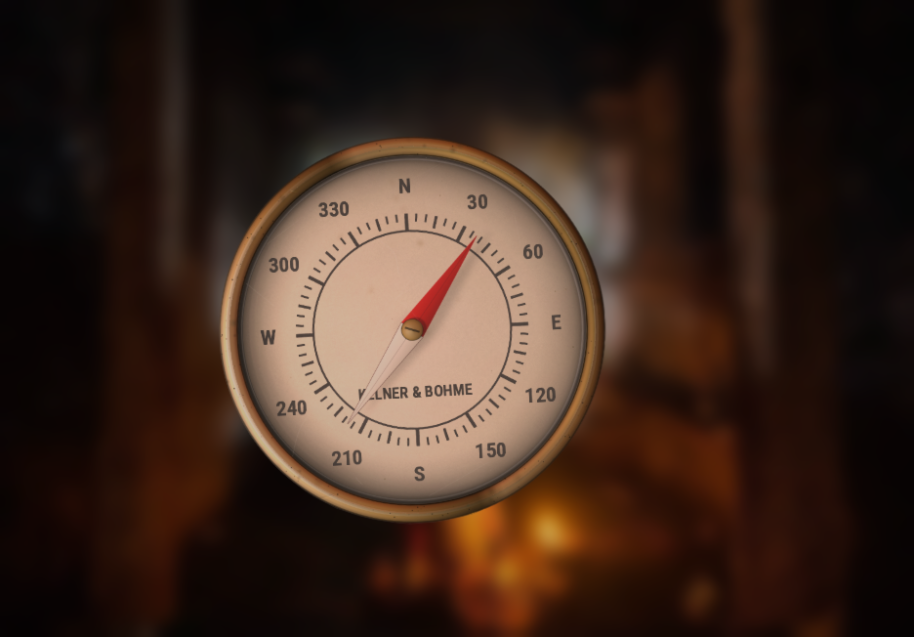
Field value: 37.5 °
